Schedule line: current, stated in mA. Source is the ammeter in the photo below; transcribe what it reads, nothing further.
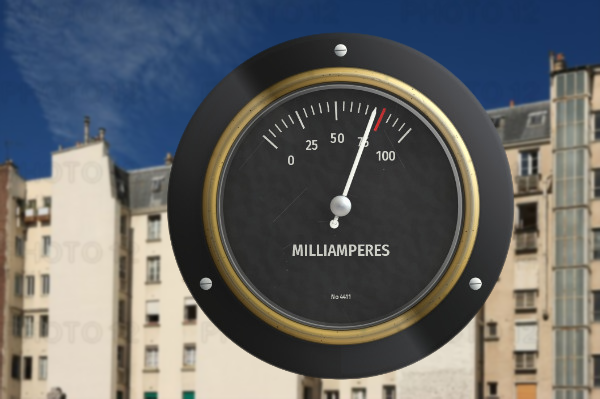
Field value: 75 mA
